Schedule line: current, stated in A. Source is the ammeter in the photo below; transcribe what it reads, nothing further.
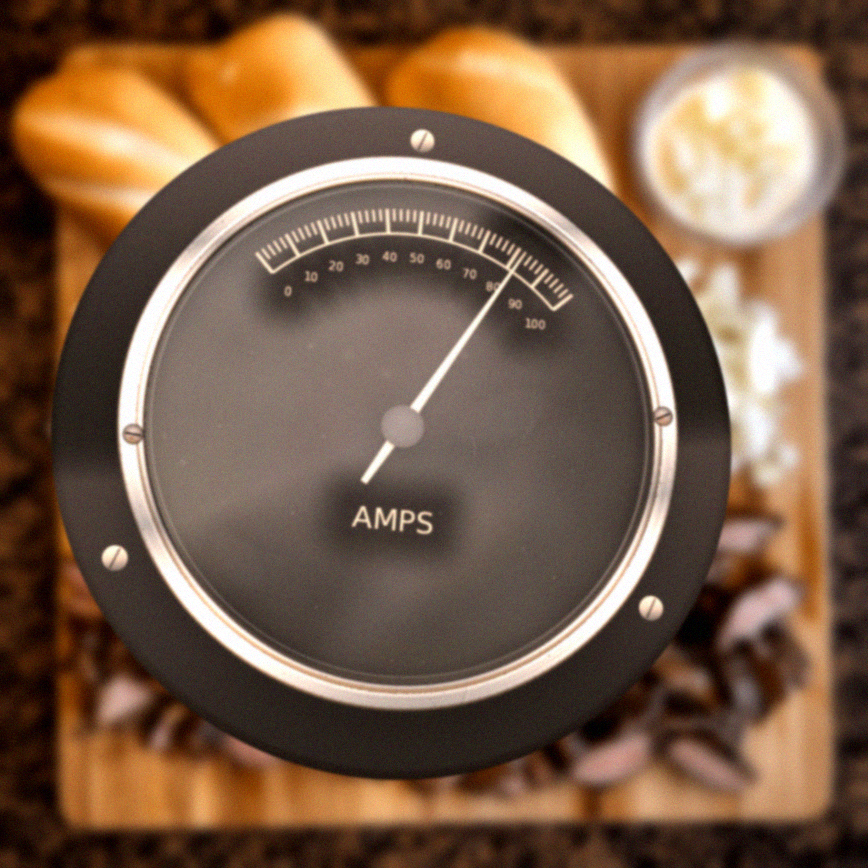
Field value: 82 A
